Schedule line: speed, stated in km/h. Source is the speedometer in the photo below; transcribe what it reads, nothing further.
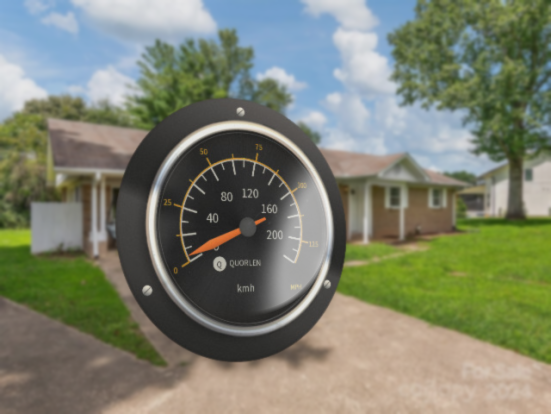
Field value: 5 km/h
